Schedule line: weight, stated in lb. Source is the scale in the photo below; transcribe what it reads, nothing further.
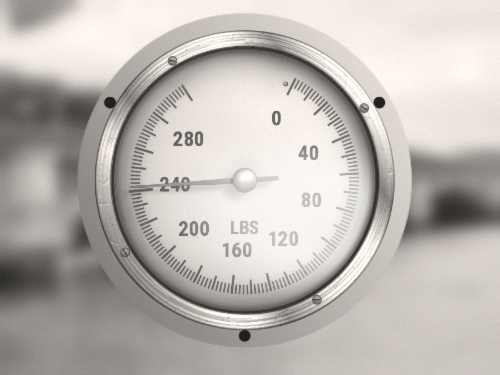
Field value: 240 lb
